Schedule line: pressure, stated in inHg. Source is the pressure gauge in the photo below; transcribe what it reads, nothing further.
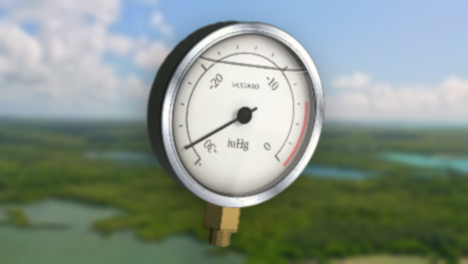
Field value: -28 inHg
